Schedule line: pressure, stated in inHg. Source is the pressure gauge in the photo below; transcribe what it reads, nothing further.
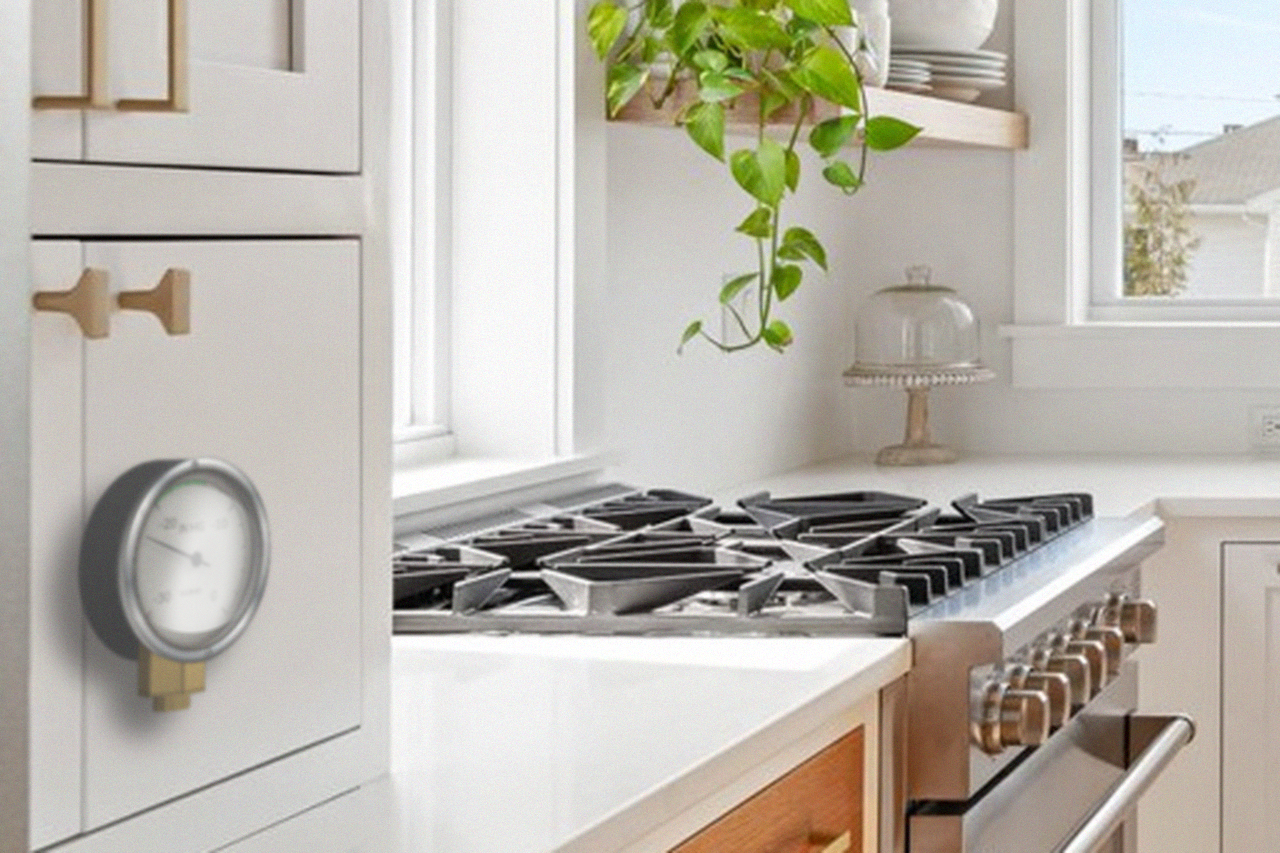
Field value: -23 inHg
